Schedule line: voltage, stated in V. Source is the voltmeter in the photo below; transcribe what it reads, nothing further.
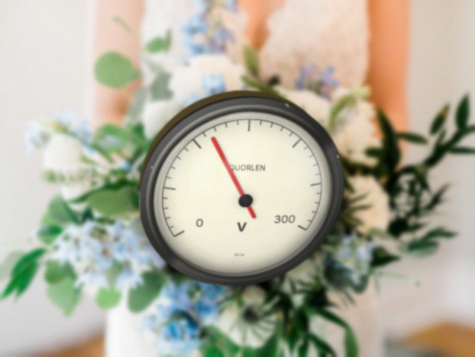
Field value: 115 V
